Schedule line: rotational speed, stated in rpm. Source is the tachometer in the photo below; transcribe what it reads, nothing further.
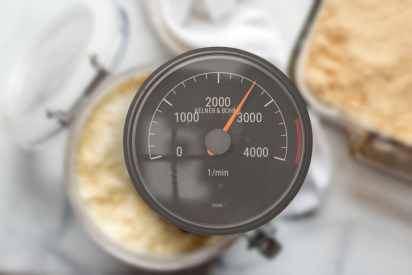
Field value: 2600 rpm
